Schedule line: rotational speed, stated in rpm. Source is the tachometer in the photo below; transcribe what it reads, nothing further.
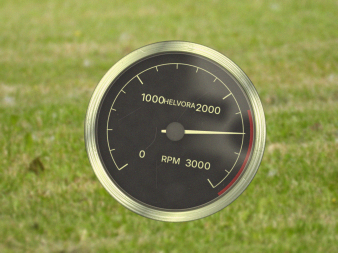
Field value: 2400 rpm
